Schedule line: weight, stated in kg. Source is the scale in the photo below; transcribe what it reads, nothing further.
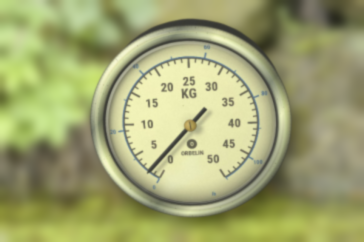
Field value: 2 kg
